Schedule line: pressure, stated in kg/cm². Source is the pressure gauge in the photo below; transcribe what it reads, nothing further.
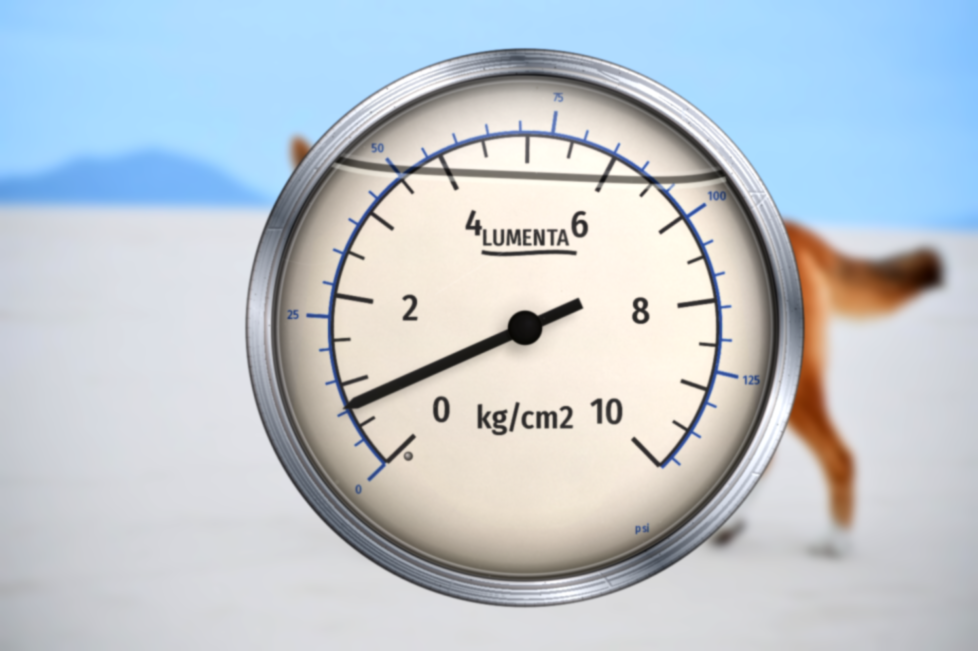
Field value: 0.75 kg/cm²
